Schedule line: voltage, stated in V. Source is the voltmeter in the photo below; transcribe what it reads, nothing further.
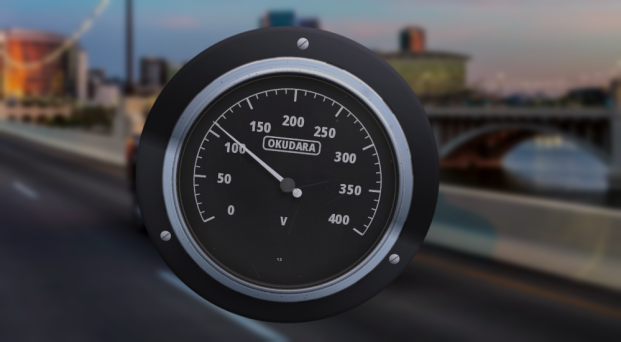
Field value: 110 V
